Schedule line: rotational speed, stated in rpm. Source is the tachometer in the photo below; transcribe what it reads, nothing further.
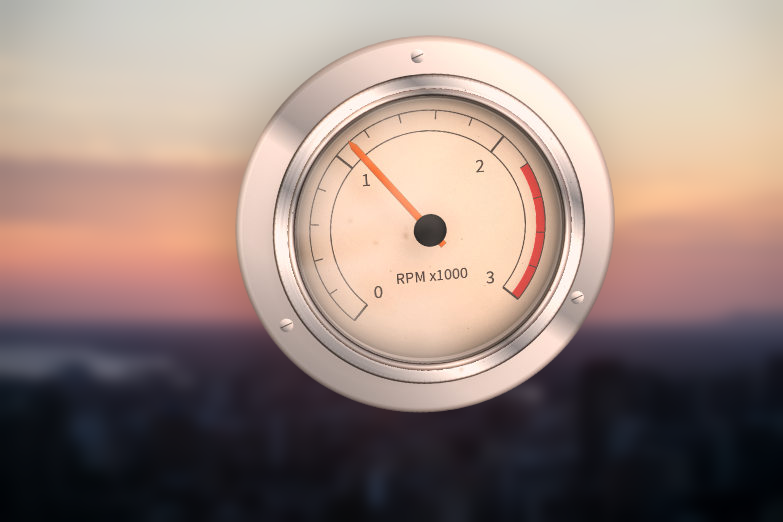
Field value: 1100 rpm
